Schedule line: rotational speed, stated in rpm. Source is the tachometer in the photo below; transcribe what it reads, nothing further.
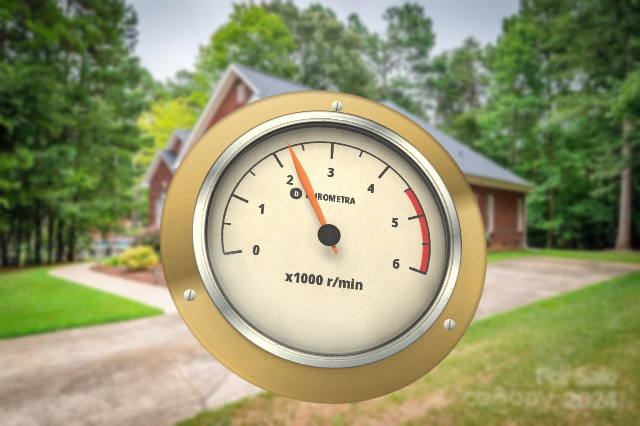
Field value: 2250 rpm
